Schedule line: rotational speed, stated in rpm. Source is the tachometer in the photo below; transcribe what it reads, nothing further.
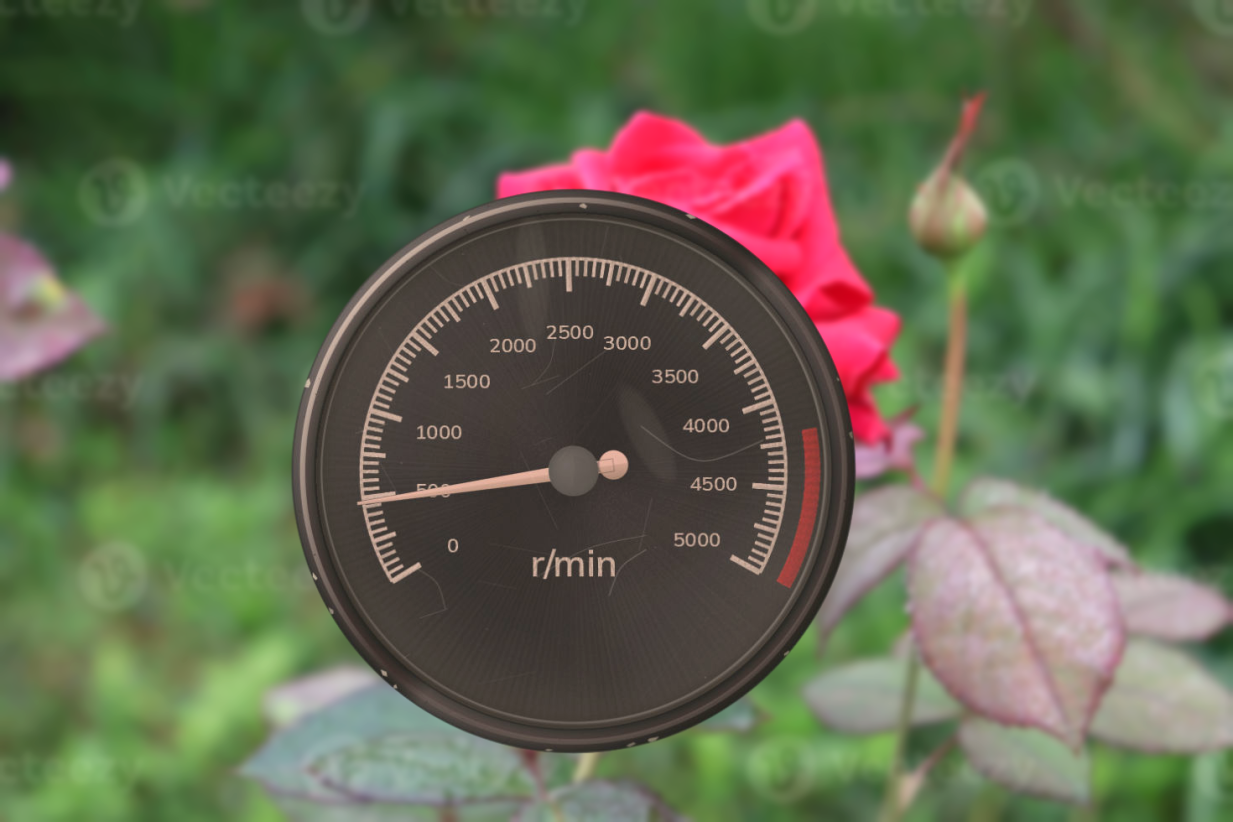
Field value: 475 rpm
